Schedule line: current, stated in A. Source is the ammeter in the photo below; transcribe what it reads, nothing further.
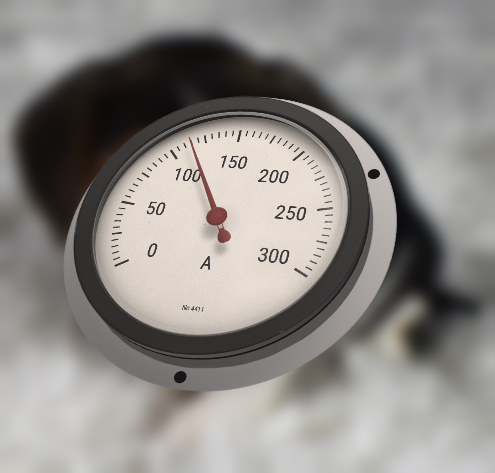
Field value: 115 A
